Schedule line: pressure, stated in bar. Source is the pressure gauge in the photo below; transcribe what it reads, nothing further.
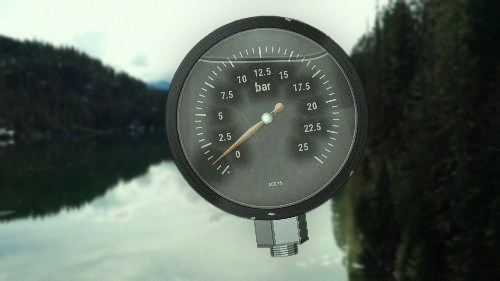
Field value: 1 bar
